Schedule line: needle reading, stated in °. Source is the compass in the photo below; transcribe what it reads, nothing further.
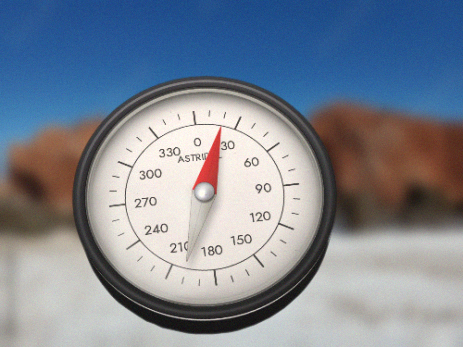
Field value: 20 °
